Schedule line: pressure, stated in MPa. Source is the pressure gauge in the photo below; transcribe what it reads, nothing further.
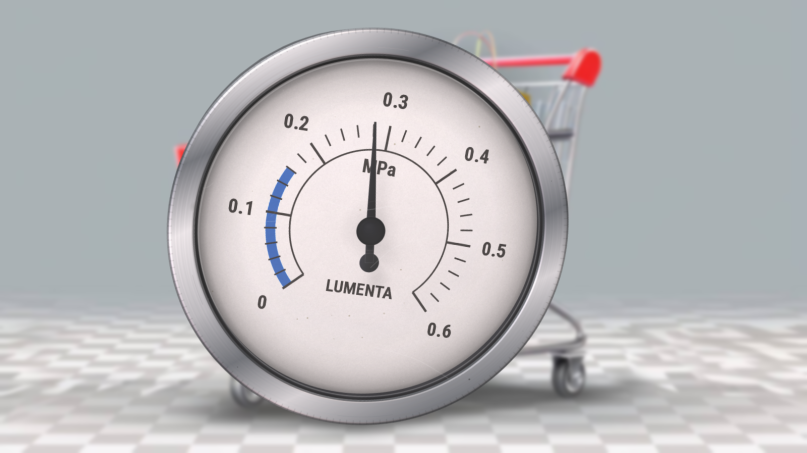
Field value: 0.28 MPa
